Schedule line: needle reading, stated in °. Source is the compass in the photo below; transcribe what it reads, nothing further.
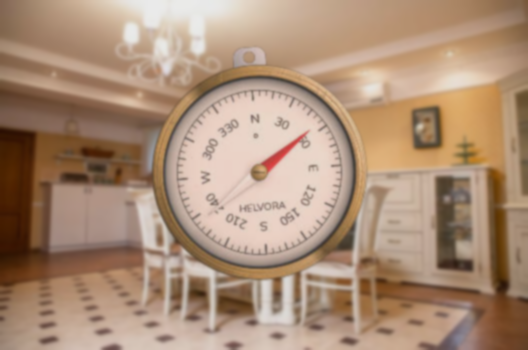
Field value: 55 °
